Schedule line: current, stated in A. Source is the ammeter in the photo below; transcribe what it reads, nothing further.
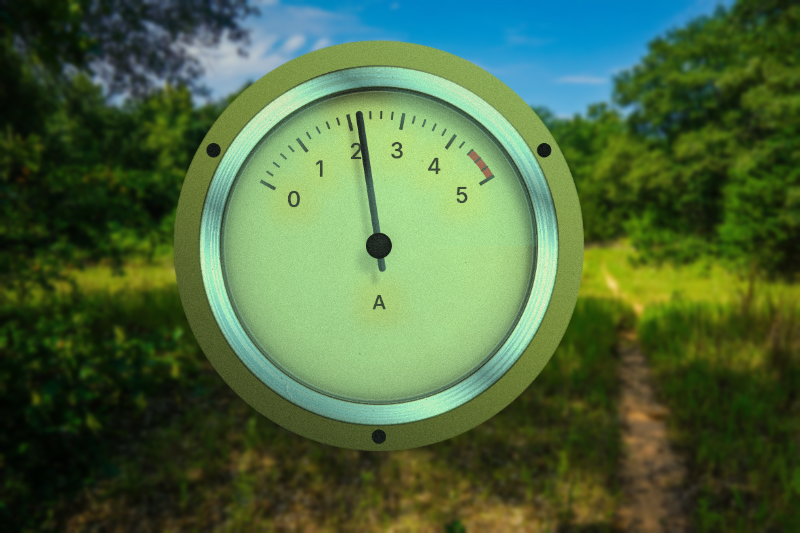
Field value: 2.2 A
